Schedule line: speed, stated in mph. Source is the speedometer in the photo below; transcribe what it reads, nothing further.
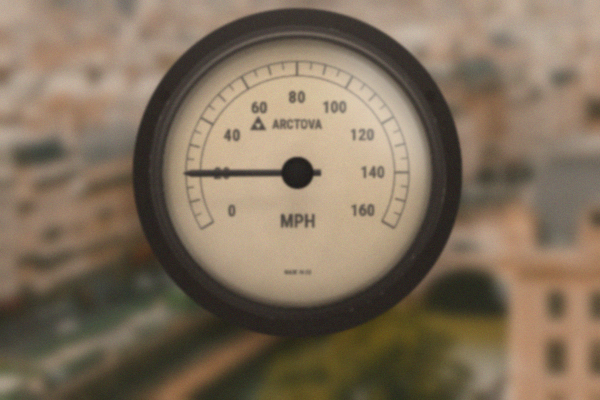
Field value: 20 mph
